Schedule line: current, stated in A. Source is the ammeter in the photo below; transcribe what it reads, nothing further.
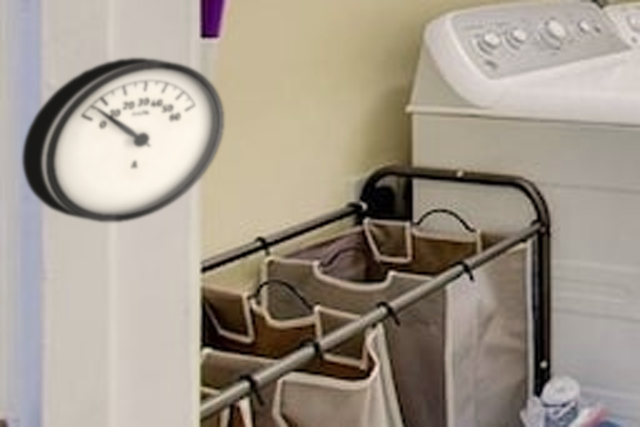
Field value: 5 A
